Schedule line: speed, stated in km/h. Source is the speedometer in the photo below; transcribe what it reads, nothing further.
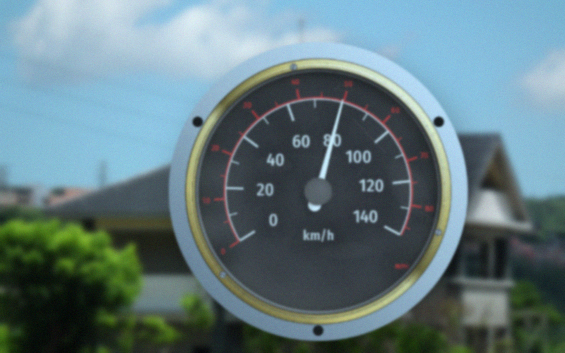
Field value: 80 km/h
